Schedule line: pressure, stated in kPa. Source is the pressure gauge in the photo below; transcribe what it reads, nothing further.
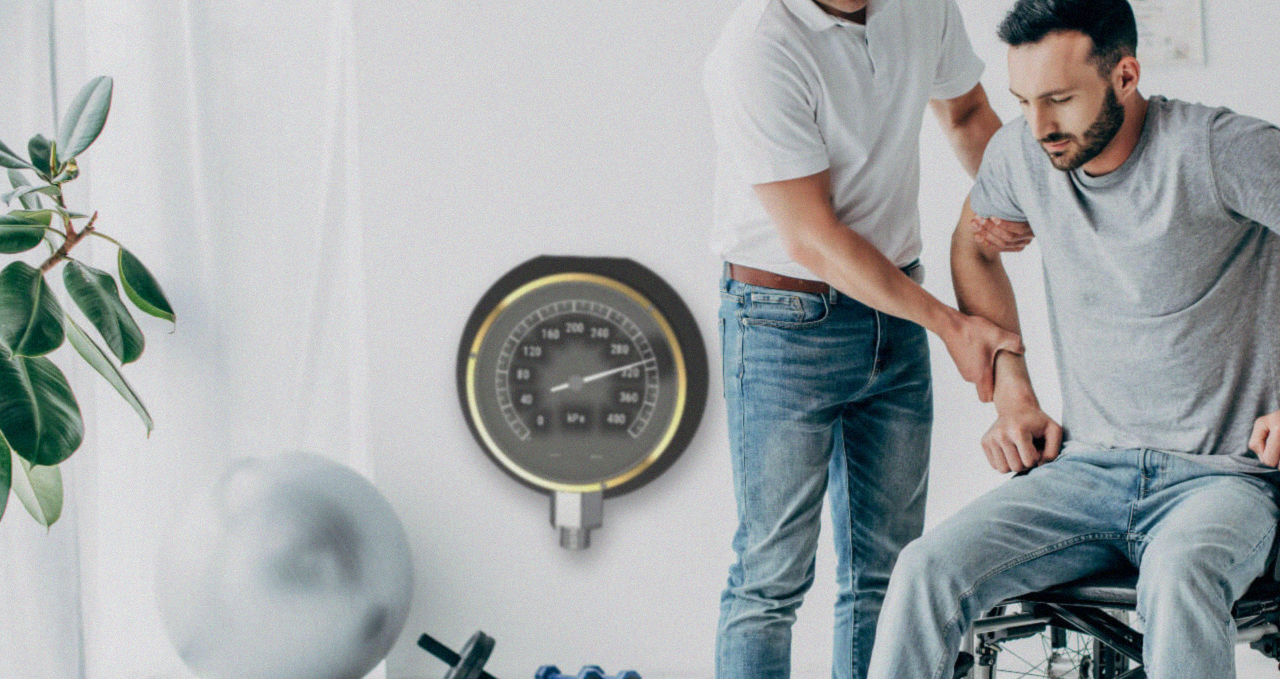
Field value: 310 kPa
